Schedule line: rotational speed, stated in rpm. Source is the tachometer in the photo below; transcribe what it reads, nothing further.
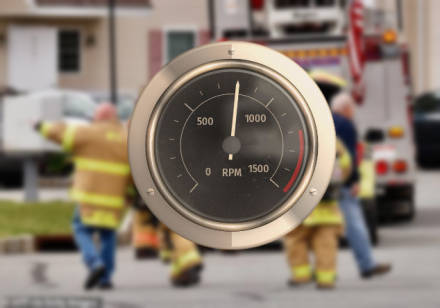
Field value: 800 rpm
